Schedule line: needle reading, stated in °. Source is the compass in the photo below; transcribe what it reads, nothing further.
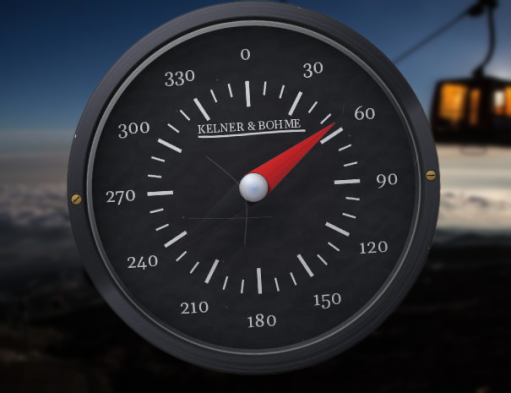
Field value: 55 °
